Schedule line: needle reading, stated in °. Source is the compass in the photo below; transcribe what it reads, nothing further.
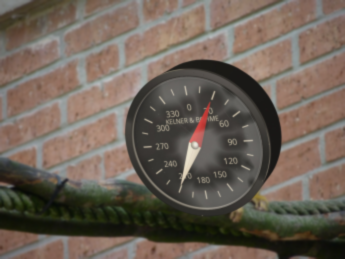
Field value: 30 °
